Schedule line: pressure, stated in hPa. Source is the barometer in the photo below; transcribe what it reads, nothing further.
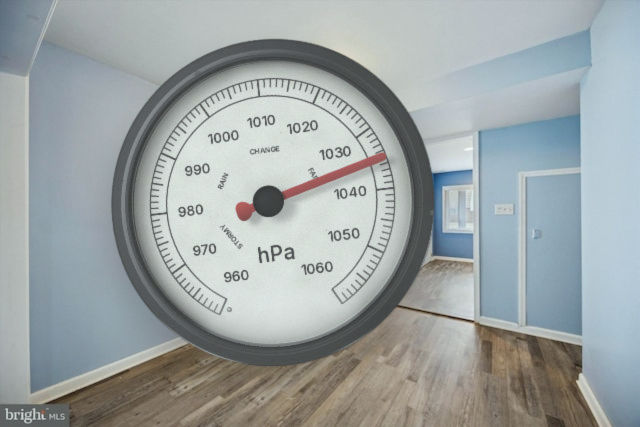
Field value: 1035 hPa
